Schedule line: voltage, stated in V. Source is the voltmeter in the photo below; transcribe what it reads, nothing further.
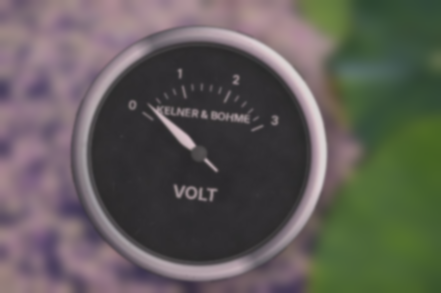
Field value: 0.2 V
